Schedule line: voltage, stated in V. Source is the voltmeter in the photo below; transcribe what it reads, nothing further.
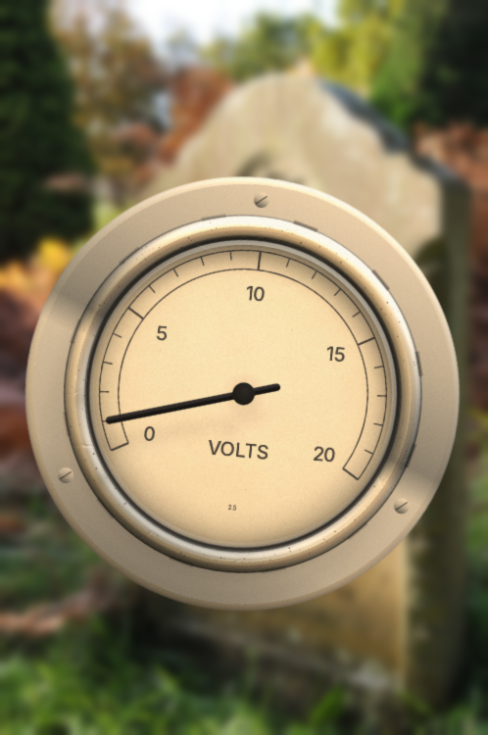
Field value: 1 V
